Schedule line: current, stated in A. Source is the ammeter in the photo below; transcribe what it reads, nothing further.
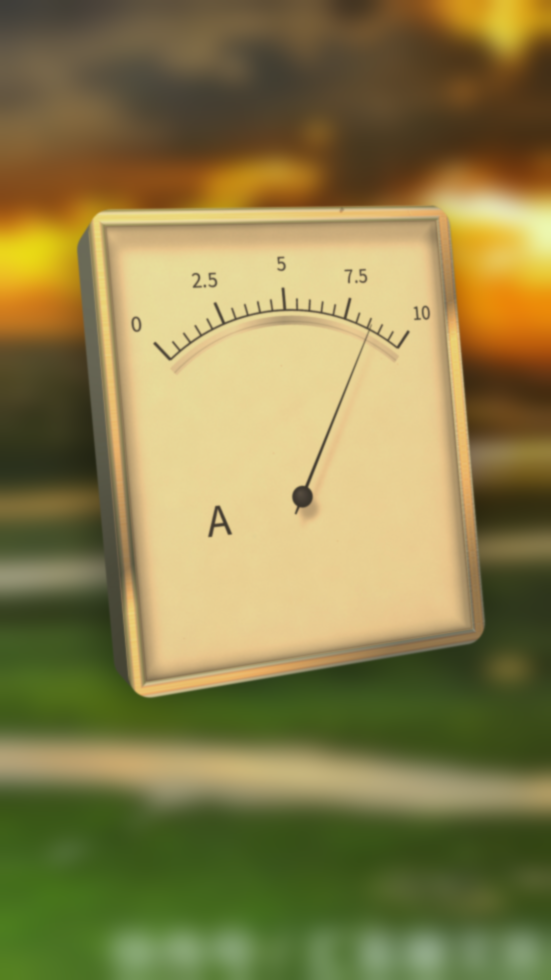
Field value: 8.5 A
